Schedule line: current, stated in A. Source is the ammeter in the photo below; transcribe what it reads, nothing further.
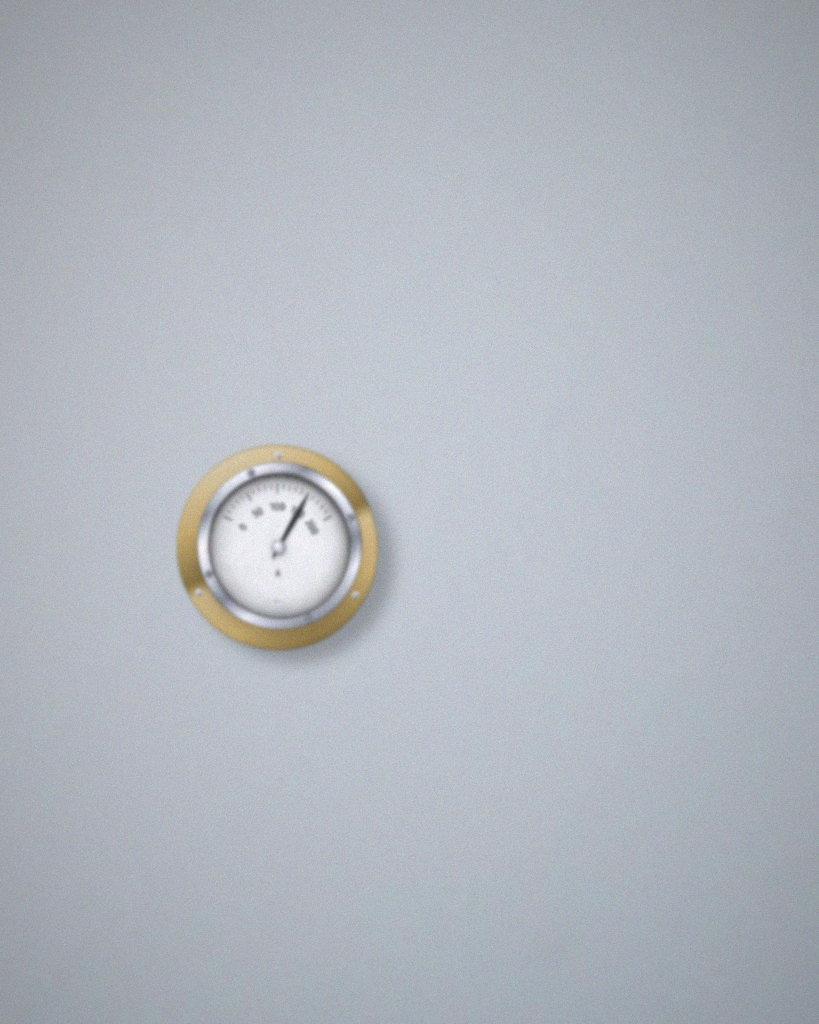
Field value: 150 A
